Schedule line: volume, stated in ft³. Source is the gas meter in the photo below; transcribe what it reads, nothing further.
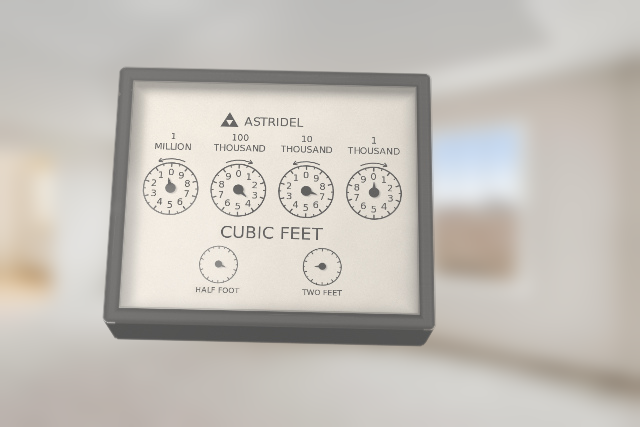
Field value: 37000 ft³
